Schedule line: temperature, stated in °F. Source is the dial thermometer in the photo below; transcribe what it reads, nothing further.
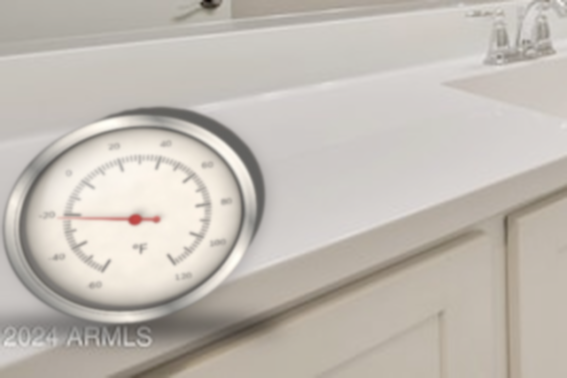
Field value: -20 °F
